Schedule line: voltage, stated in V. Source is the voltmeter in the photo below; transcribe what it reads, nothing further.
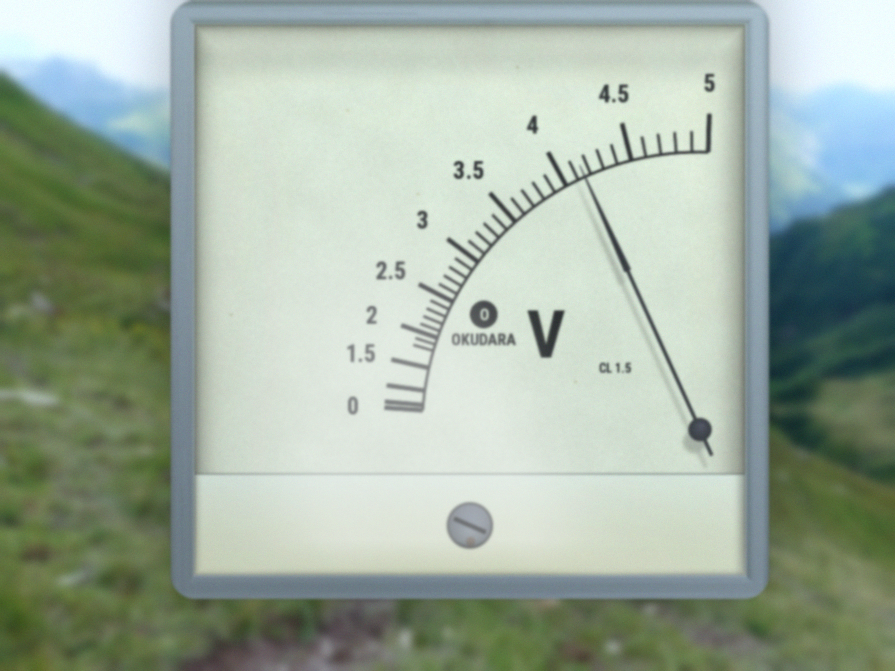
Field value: 4.15 V
